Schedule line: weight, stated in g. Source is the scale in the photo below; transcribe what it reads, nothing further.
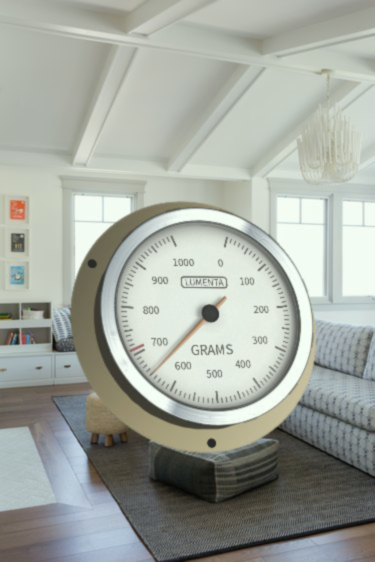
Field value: 650 g
